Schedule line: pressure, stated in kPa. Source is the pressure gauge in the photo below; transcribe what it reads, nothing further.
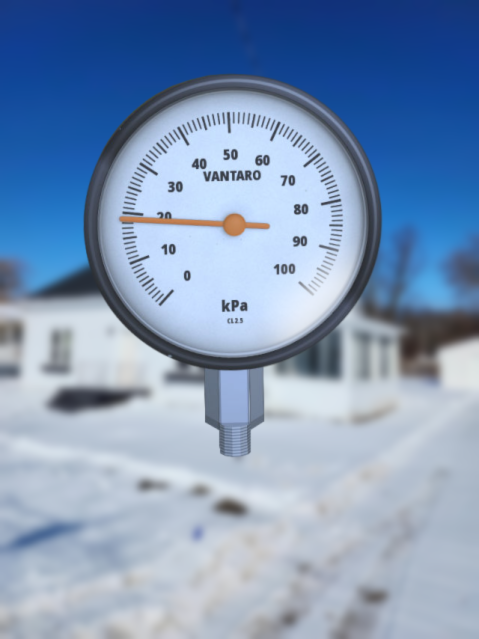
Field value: 19 kPa
